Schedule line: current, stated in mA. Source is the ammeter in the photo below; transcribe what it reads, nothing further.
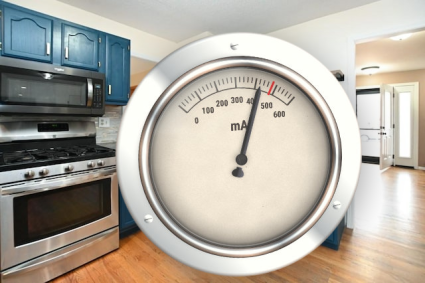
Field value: 420 mA
